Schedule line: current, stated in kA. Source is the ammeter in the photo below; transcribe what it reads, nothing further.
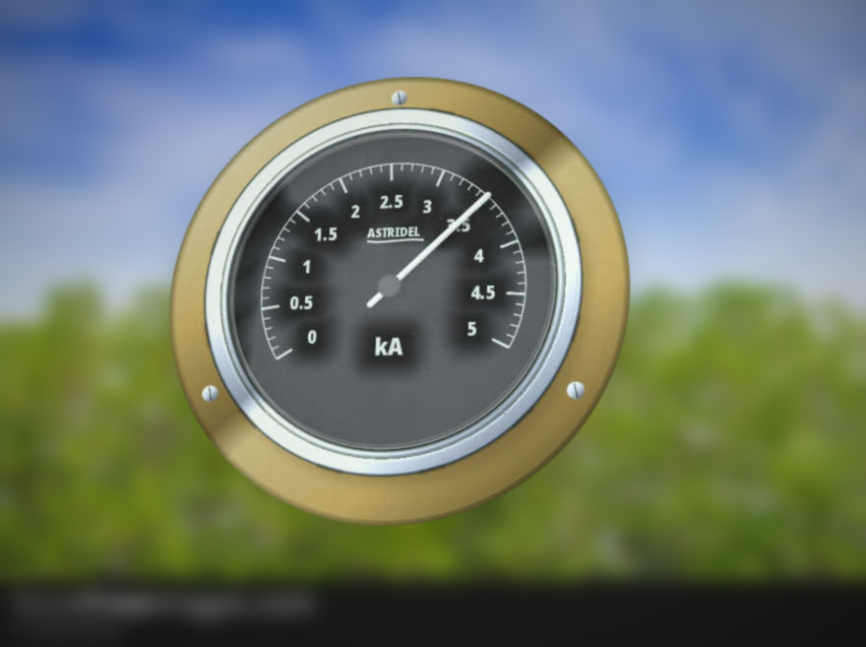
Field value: 3.5 kA
